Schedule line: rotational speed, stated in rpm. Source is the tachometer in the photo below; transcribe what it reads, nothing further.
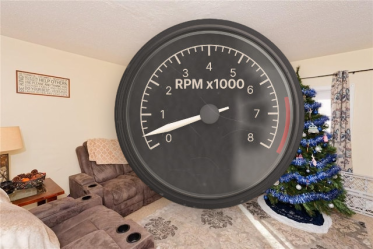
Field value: 400 rpm
